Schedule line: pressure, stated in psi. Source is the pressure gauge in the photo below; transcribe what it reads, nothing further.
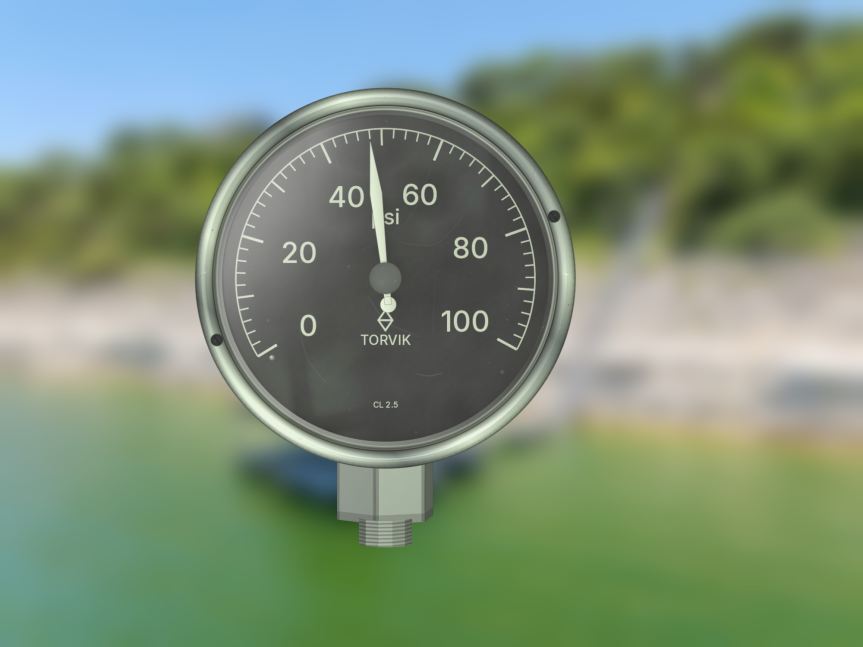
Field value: 48 psi
